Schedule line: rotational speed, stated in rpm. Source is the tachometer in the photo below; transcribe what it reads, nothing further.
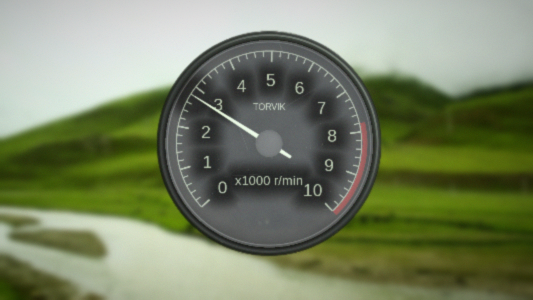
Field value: 2800 rpm
